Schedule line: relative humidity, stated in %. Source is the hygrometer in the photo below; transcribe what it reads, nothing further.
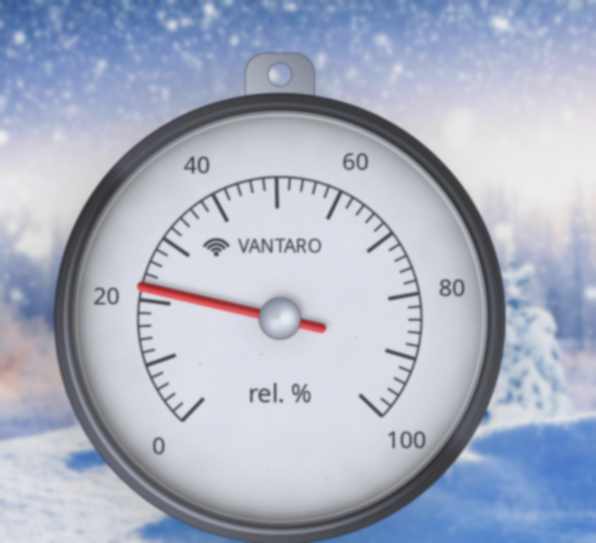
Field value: 22 %
